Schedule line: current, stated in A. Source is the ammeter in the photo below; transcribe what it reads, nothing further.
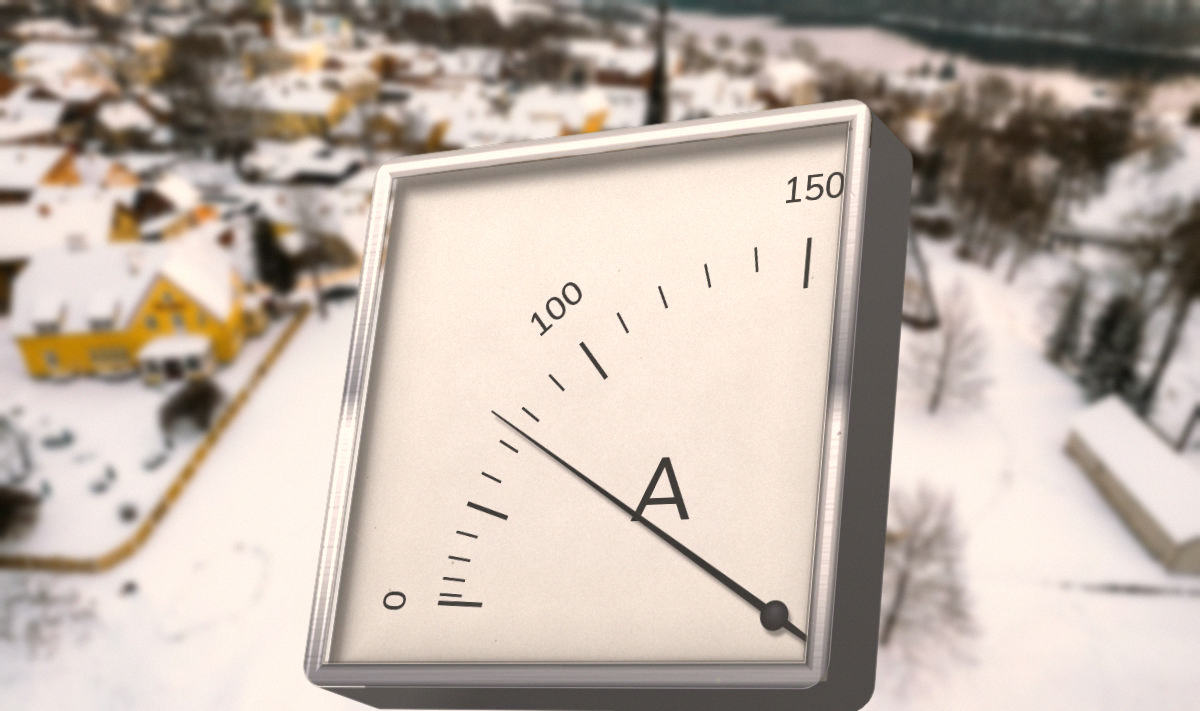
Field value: 75 A
